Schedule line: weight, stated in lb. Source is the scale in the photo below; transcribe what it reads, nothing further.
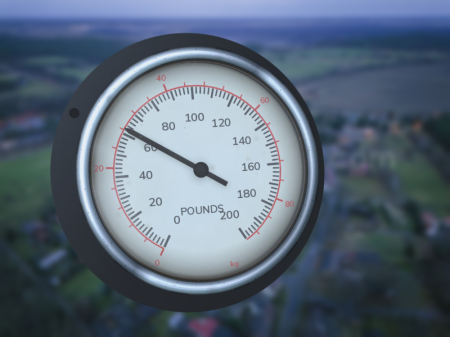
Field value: 62 lb
